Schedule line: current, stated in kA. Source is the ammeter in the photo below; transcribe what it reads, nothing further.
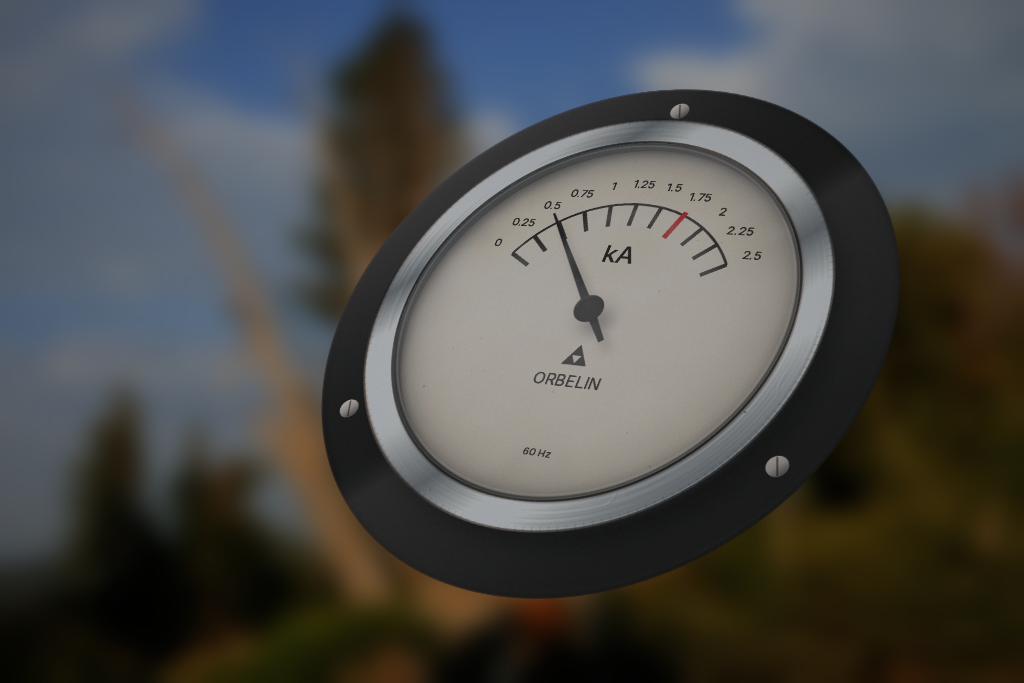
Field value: 0.5 kA
